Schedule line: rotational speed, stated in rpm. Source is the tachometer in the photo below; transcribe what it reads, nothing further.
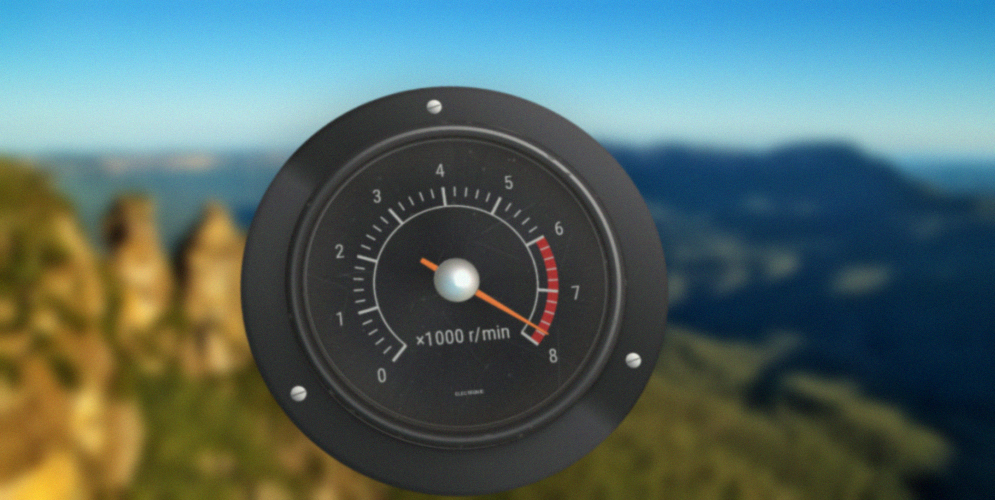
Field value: 7800 rpm
